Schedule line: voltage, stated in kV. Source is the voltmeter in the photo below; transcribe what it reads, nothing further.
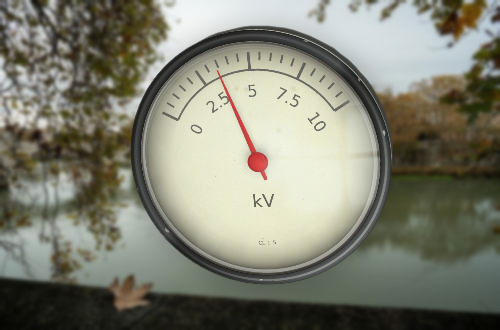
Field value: 3.5 kV
